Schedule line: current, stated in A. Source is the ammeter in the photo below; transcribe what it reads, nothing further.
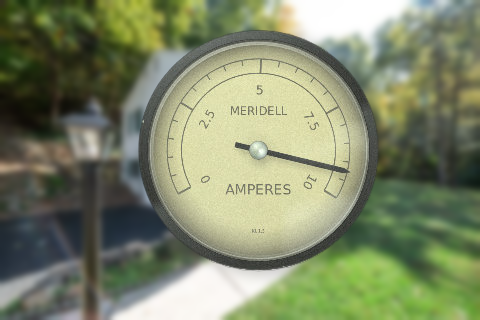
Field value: 9.25 A
